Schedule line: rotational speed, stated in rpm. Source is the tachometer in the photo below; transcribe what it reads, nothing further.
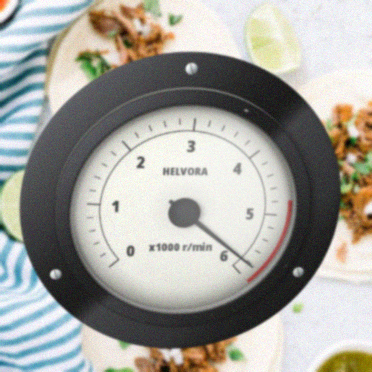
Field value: 5800 rpm
